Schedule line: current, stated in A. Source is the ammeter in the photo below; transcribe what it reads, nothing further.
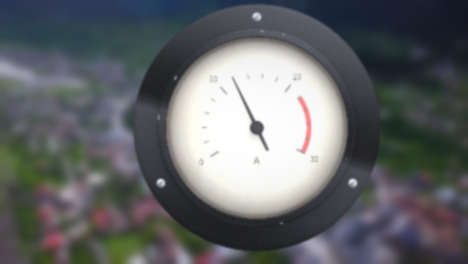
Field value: 12 A
